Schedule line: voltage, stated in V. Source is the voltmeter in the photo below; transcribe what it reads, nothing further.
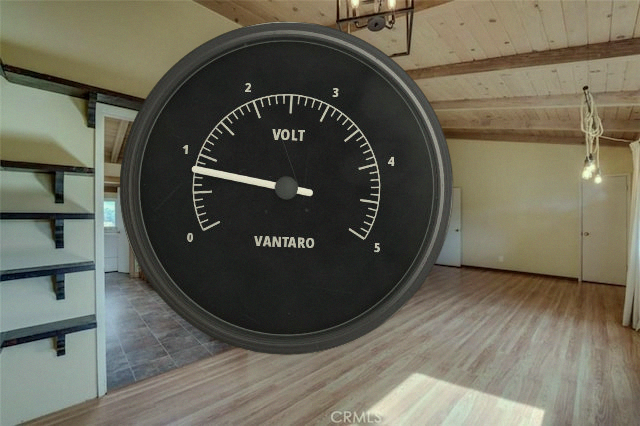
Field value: 0.8 V
